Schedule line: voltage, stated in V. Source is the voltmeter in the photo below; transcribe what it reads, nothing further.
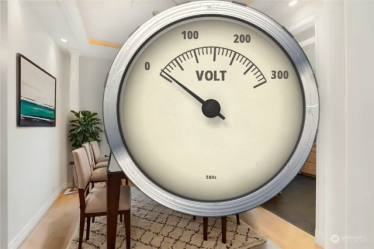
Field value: 10 V
